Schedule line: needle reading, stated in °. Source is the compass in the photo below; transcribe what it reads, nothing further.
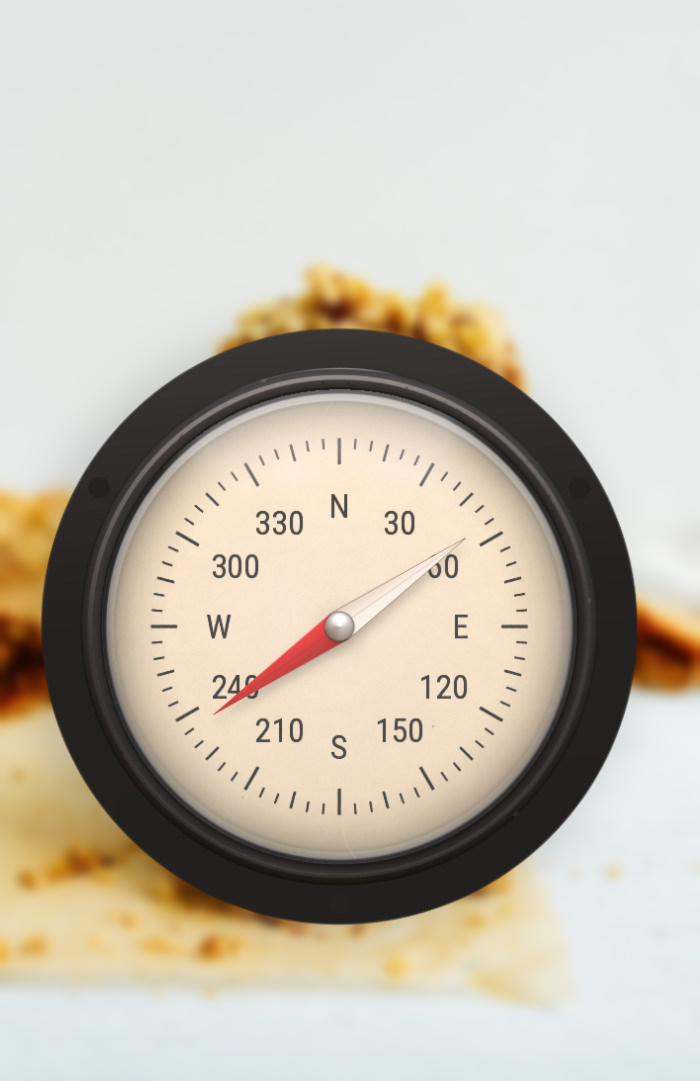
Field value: 235 °
